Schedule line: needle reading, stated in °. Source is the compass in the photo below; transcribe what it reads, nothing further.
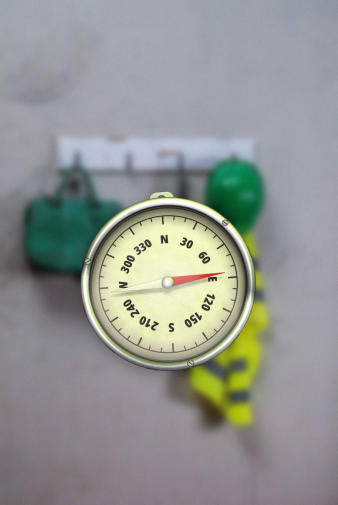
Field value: 85 °
